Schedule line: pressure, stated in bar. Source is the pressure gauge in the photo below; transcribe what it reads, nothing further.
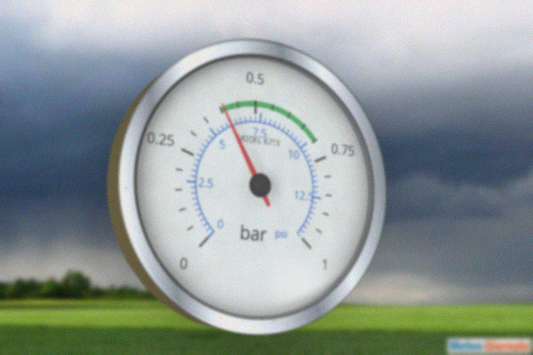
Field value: 0.4 bar
